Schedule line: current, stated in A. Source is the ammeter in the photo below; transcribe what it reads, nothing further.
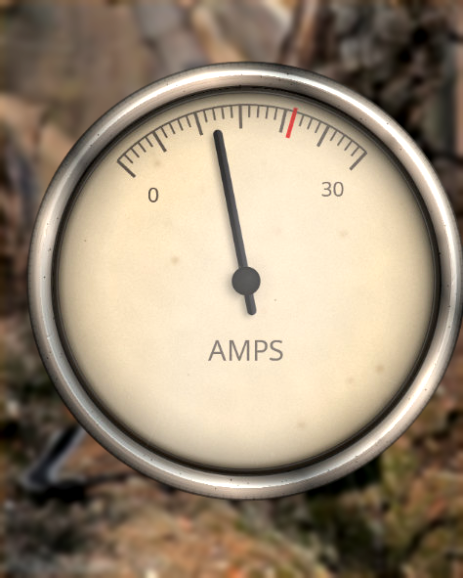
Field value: 12 A
